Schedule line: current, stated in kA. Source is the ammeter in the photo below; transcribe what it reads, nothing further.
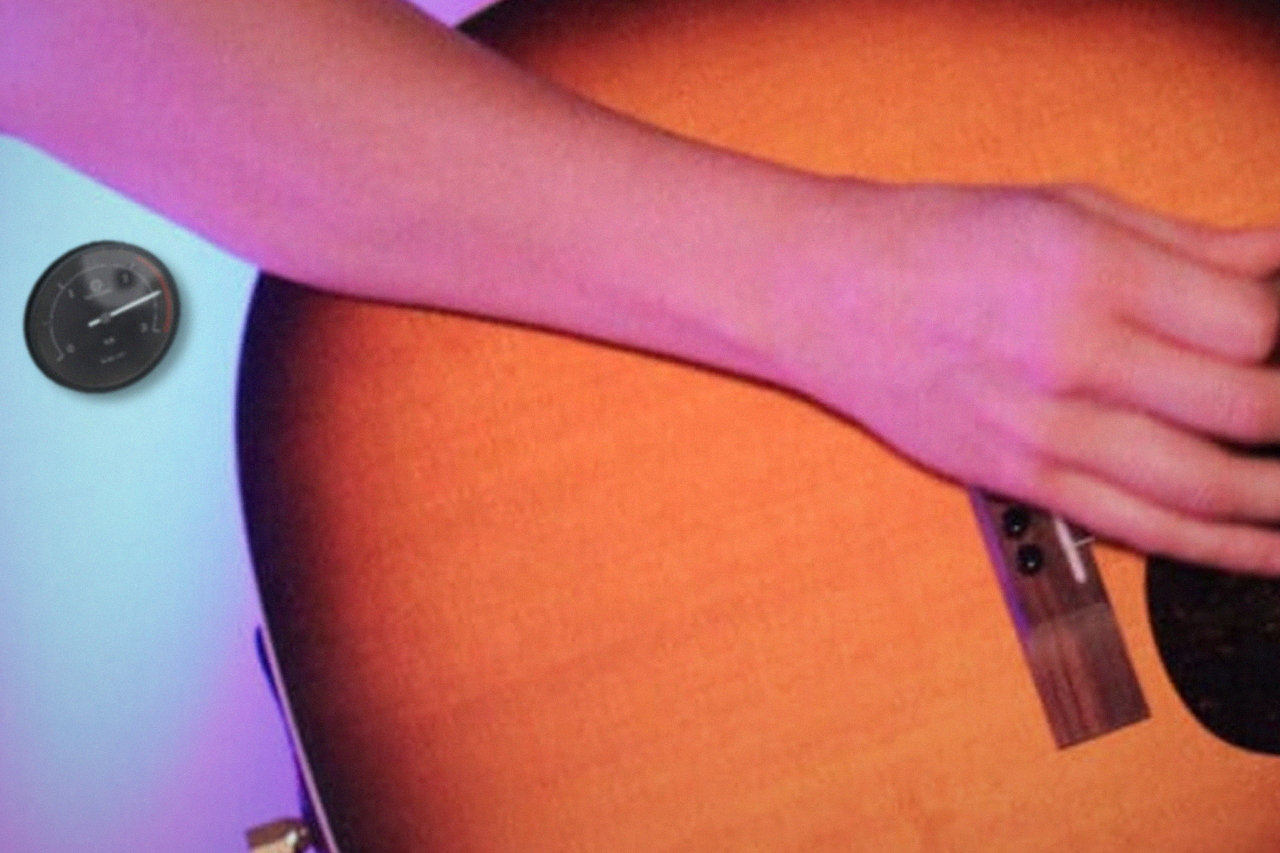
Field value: 2.5 kA
